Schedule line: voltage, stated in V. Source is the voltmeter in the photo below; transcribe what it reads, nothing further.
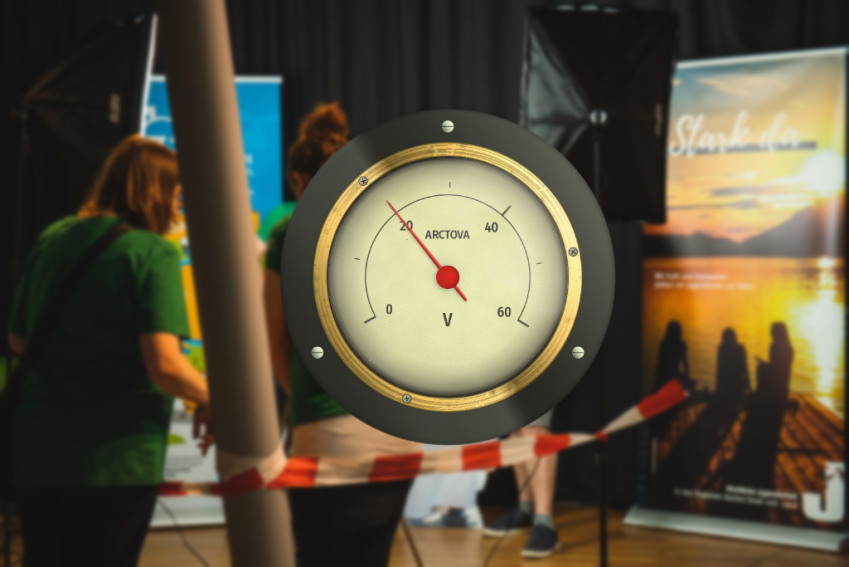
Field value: 20 V
